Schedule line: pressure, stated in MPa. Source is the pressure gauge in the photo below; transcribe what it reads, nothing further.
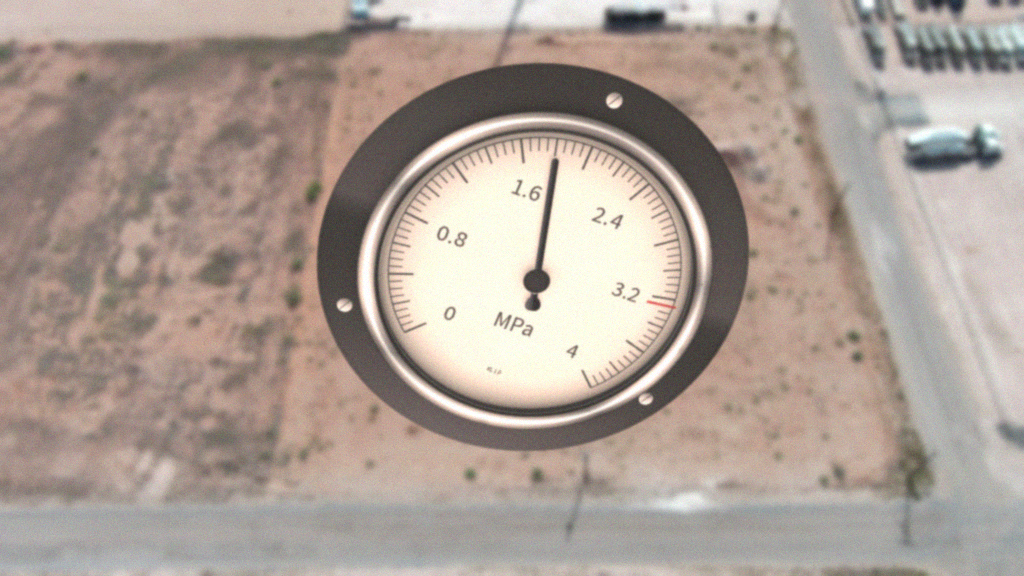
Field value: 1.8 MPa
